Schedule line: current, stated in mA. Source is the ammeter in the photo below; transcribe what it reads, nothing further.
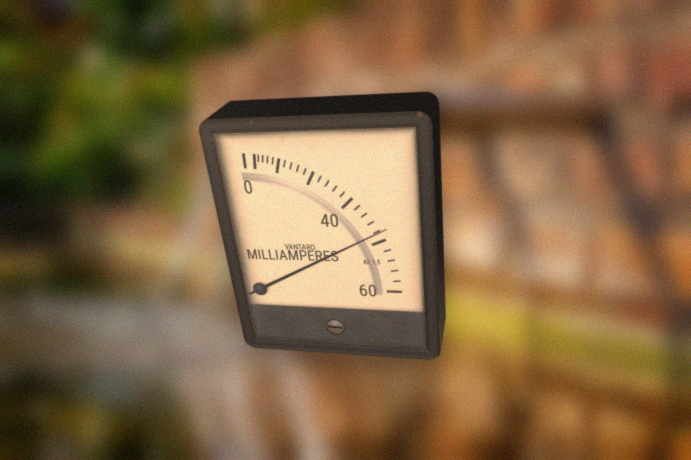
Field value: 48 mA
